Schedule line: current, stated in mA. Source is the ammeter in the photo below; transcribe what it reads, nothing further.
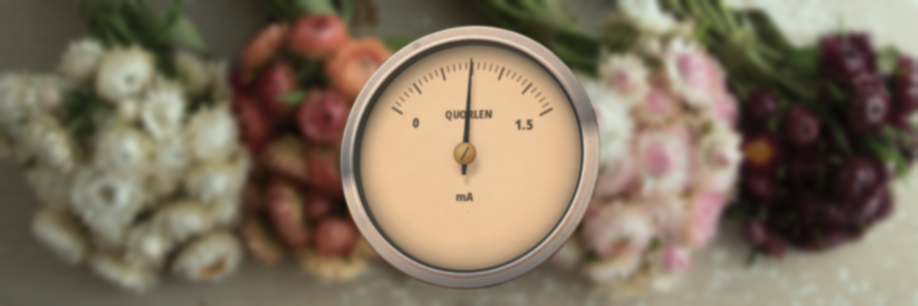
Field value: 0.75 mA
